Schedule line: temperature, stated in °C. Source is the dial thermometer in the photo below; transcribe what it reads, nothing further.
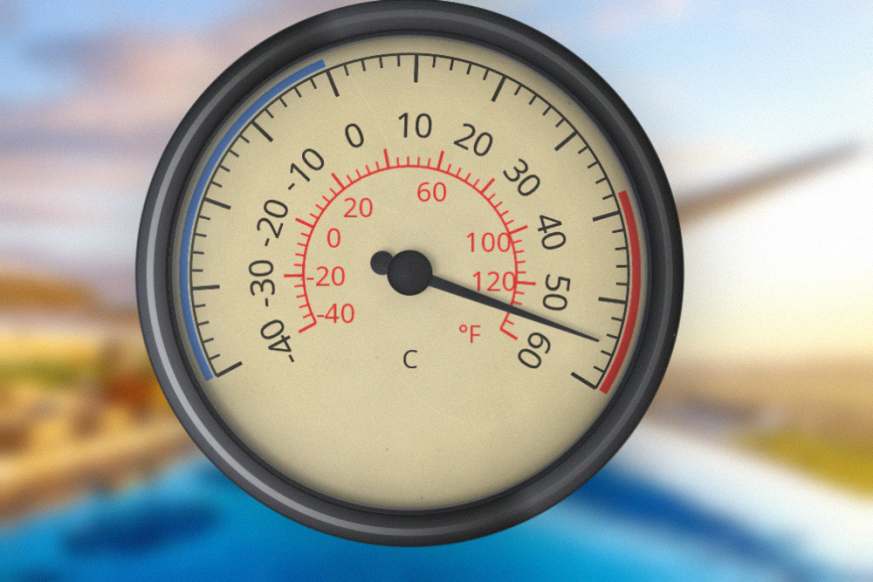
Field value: 55 °C
